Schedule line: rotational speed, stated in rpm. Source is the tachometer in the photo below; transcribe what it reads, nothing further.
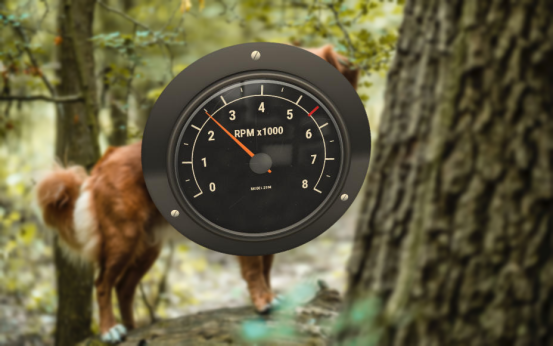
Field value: 2500 rpm
